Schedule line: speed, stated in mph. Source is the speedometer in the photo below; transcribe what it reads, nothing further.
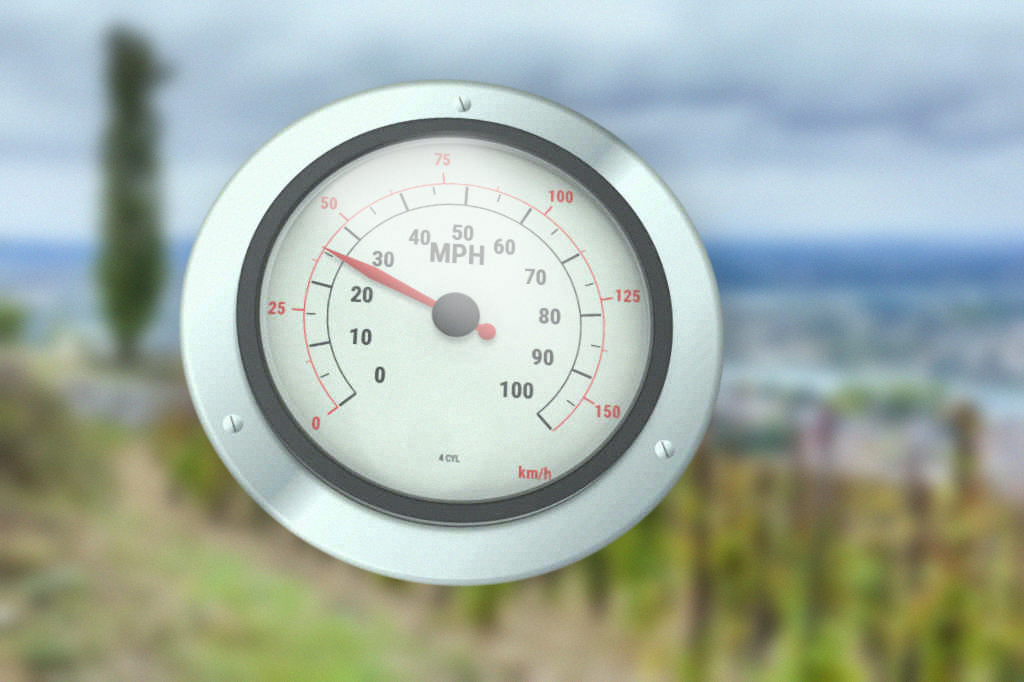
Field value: 25 mph
